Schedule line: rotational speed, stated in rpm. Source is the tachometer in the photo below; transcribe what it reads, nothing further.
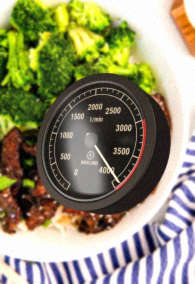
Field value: 3900 rpm
